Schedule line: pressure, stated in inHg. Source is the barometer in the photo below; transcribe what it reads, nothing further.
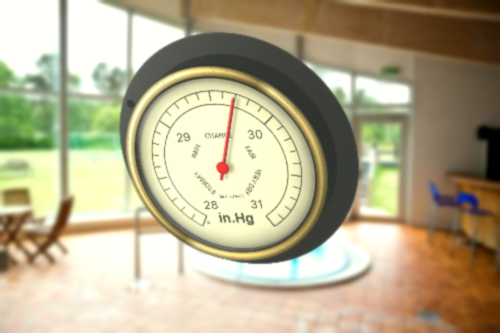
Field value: 29.7 inHg
